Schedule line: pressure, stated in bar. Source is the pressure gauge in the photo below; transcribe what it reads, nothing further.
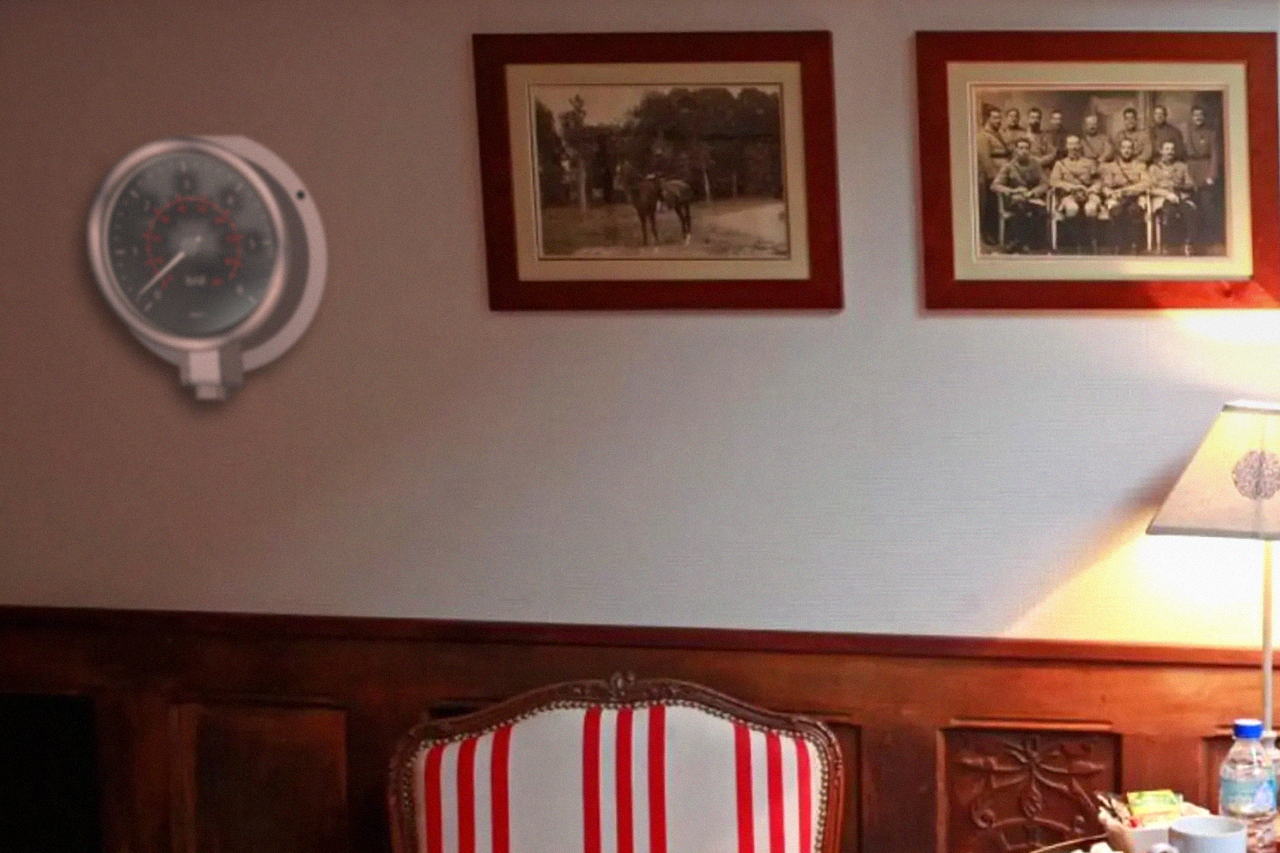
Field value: 0.2 bar
